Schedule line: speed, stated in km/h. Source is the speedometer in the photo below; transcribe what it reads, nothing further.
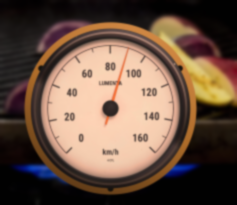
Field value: 90 km/h
